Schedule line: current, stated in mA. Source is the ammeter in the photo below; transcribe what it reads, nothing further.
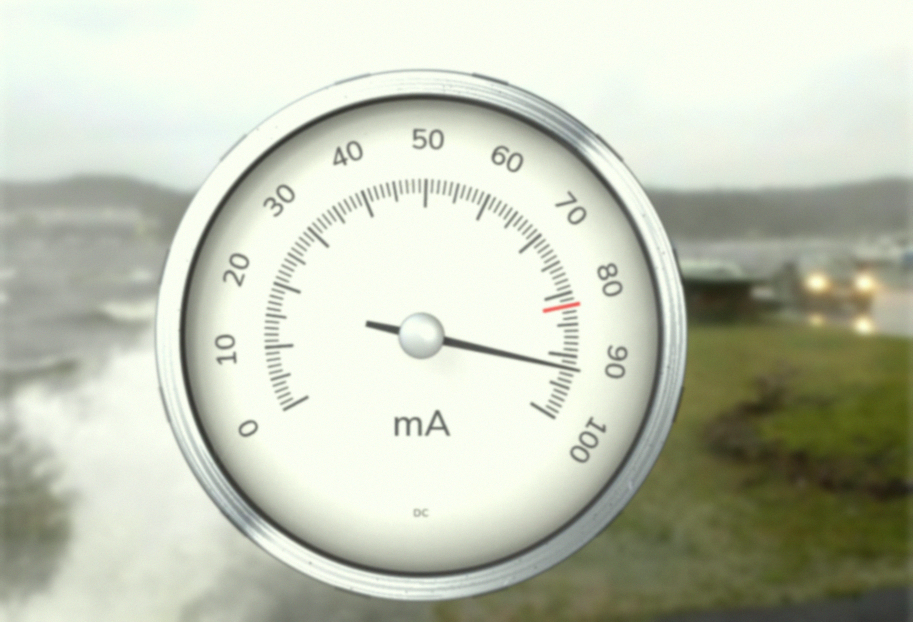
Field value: 92 mA
